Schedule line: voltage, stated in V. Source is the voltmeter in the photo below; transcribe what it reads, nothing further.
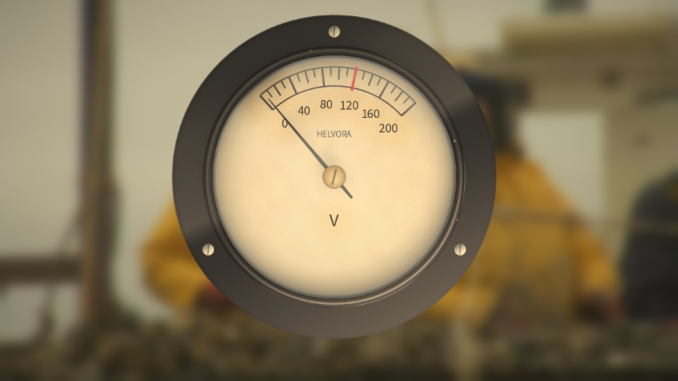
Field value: 5 V
